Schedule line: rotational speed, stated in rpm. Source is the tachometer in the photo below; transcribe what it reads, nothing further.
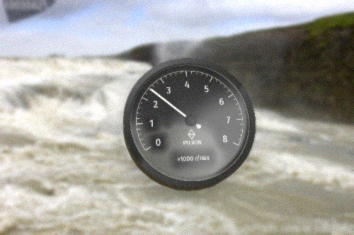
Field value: 2400 rpm
